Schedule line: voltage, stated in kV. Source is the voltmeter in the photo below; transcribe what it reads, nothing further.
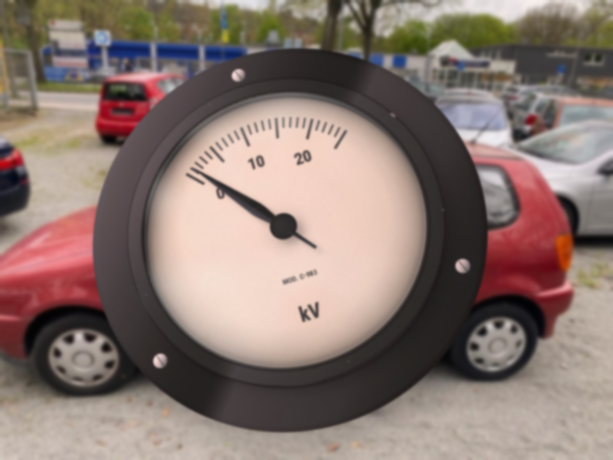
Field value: 1 kV
